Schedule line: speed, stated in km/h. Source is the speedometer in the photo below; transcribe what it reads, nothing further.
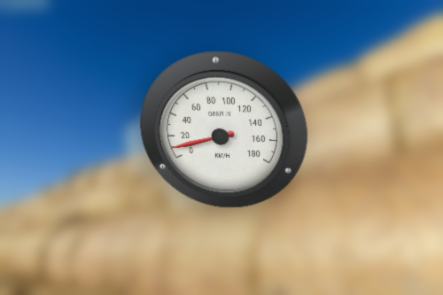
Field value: 10 km/h
